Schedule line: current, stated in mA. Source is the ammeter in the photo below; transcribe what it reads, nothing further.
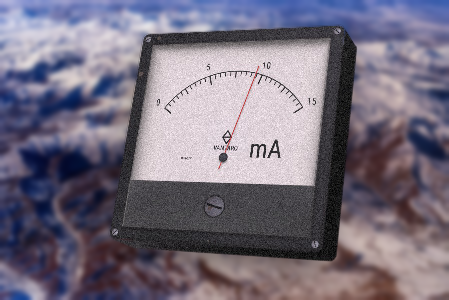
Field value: 9.5 mA
